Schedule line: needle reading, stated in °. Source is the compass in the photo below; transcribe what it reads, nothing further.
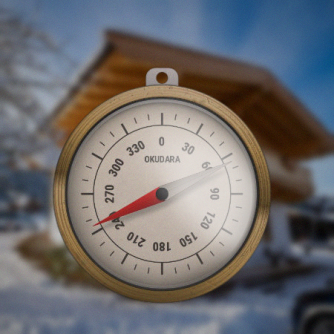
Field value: 245 °
